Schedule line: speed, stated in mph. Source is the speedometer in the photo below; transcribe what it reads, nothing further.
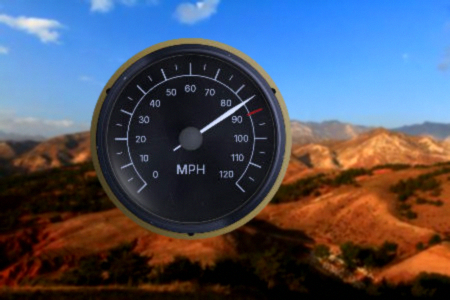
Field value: 85 mph
